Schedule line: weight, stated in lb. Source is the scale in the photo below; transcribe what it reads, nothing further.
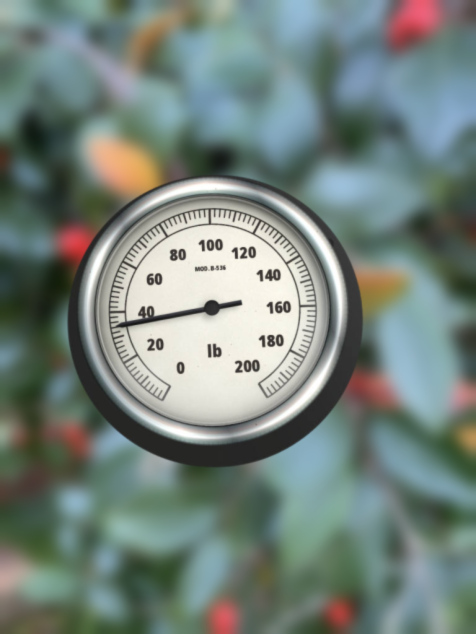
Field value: 34 lb
